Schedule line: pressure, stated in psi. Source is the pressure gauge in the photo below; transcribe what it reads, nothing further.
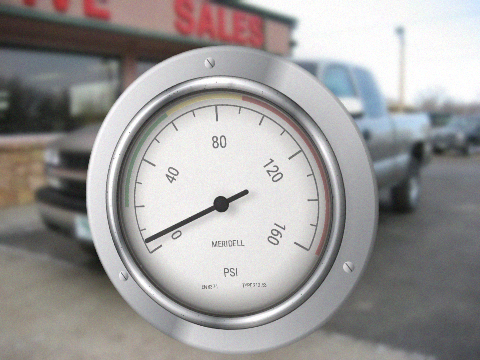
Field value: 5 psi
